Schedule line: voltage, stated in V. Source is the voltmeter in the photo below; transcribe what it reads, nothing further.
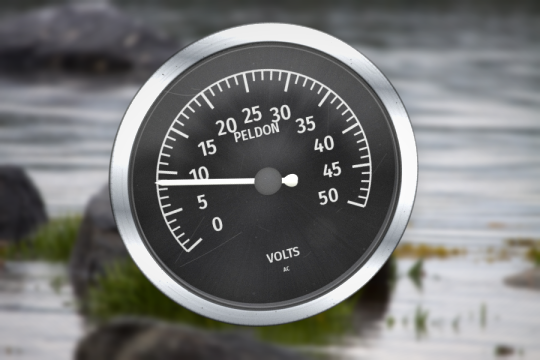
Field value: 9 V
